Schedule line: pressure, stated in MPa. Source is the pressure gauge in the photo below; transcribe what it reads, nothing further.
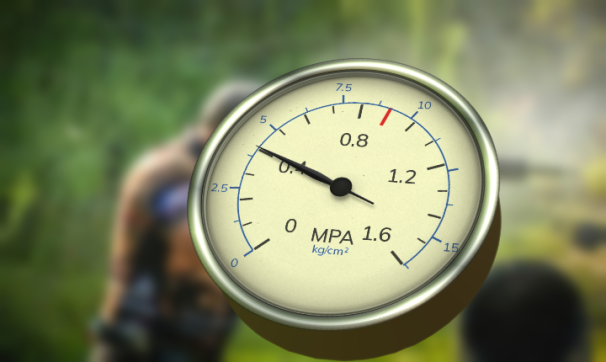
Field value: 0.4 MPa
